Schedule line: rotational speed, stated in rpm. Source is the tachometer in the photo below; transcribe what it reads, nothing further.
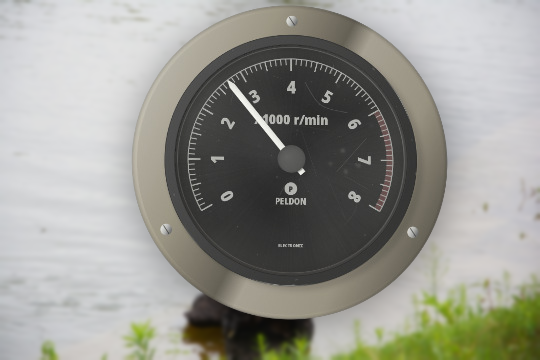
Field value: 2700 rpm
